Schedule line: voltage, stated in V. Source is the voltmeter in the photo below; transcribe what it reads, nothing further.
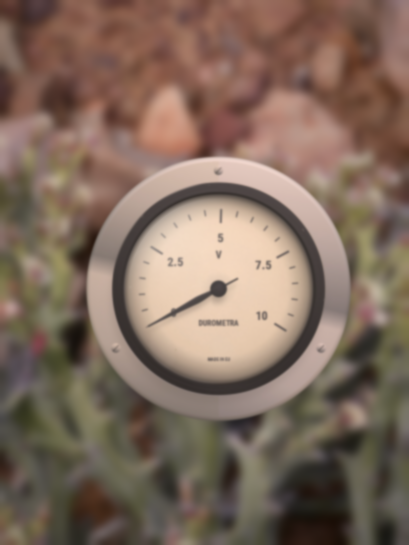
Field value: 0 V
